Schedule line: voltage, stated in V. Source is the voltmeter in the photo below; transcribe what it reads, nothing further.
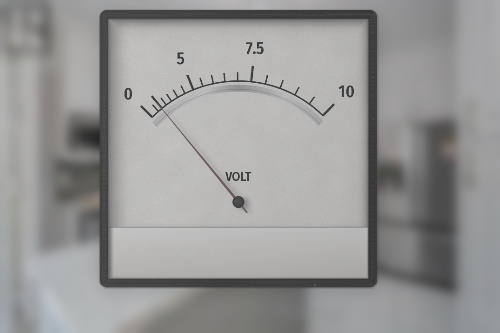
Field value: 2.5 V
